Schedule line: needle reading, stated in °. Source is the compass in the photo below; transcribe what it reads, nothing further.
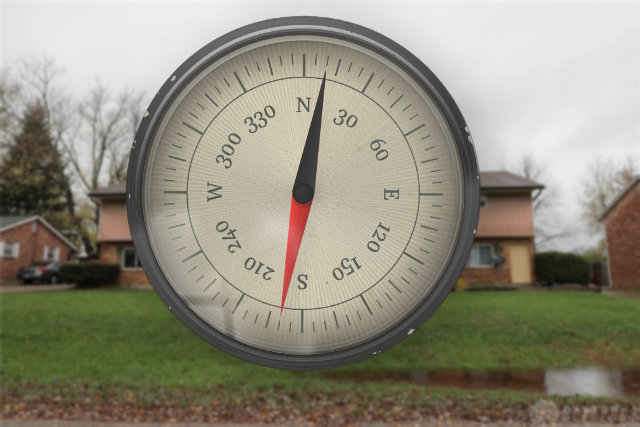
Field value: 190 °
